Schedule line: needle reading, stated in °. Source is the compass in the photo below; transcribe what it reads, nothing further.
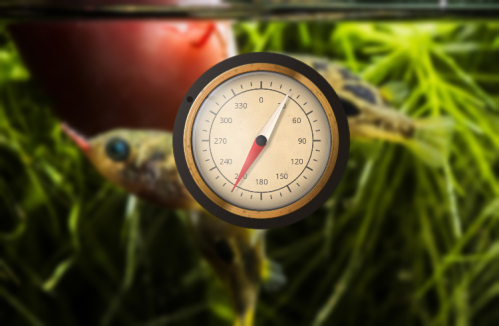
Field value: 210 °
